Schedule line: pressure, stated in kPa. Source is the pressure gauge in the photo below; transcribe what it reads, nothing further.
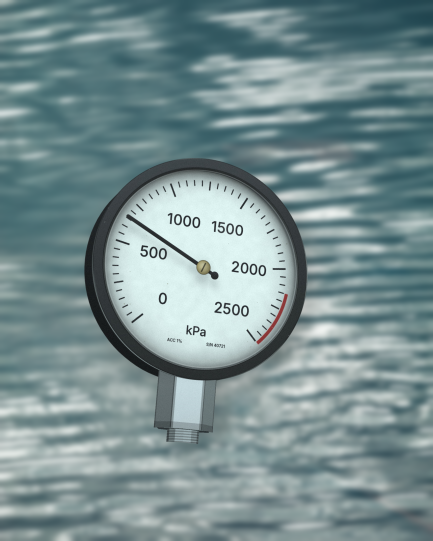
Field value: 650 kPa
